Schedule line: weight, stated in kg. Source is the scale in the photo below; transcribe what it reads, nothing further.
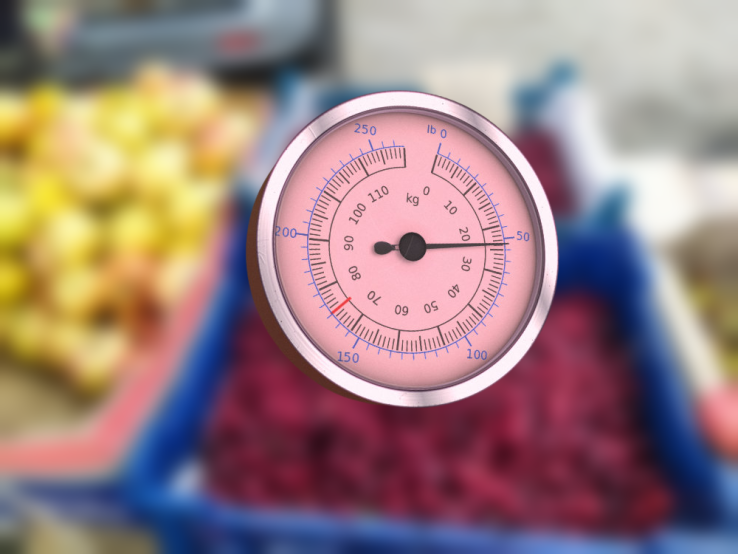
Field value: 24 kg
